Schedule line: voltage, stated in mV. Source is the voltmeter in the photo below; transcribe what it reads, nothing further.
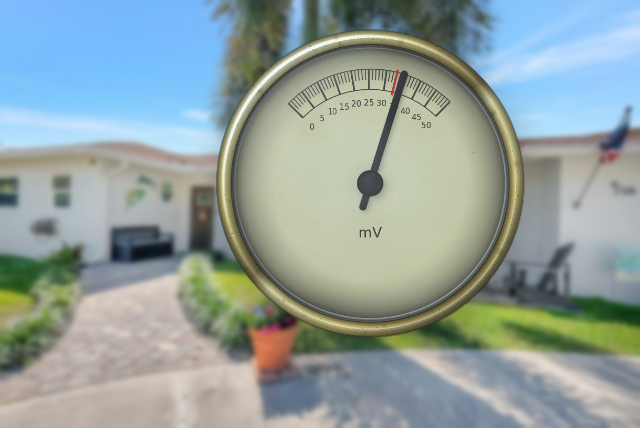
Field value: 35 mV
